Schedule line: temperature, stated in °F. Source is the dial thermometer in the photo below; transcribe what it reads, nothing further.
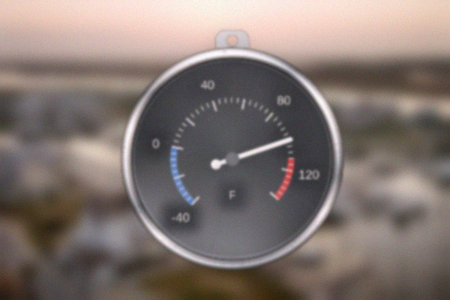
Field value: 100 °F
